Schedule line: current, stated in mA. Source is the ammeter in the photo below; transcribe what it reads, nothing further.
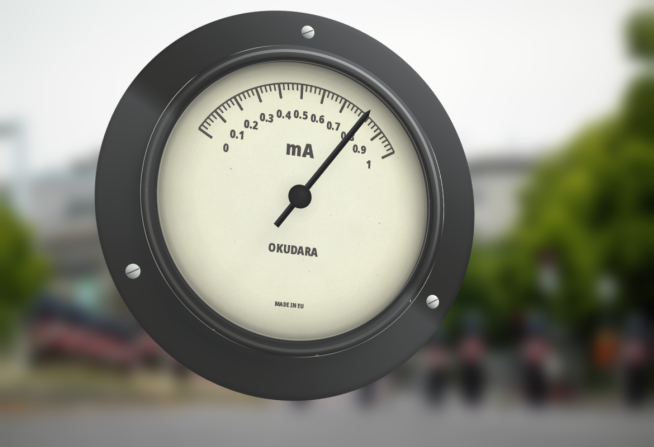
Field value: 0.8 mA
